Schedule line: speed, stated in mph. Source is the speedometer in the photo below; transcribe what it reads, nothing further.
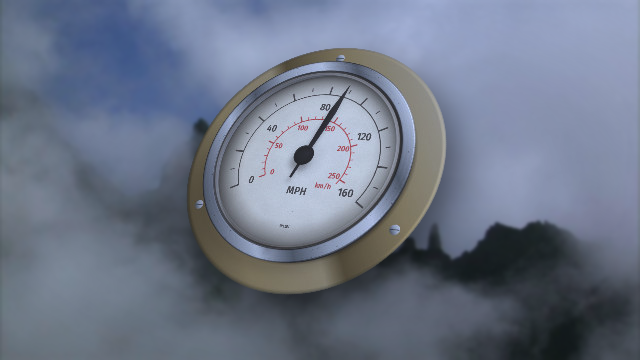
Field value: 90 mph
